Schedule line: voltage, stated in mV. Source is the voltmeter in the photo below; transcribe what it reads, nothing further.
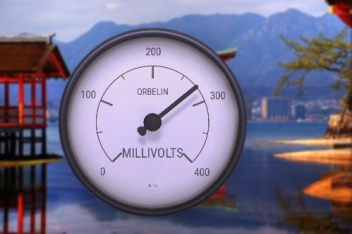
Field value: 275 mV
